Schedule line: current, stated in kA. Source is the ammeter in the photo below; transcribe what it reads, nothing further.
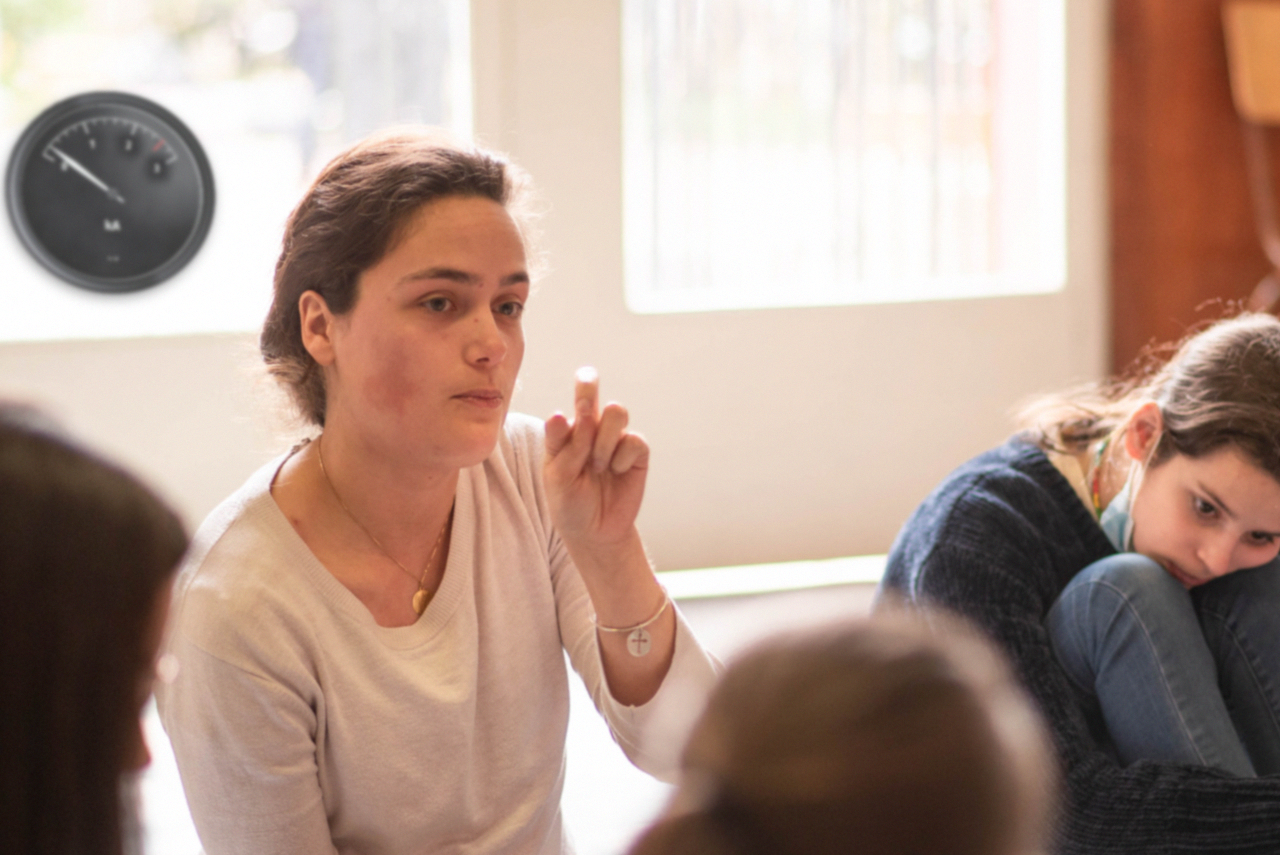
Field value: 0.2 kA
